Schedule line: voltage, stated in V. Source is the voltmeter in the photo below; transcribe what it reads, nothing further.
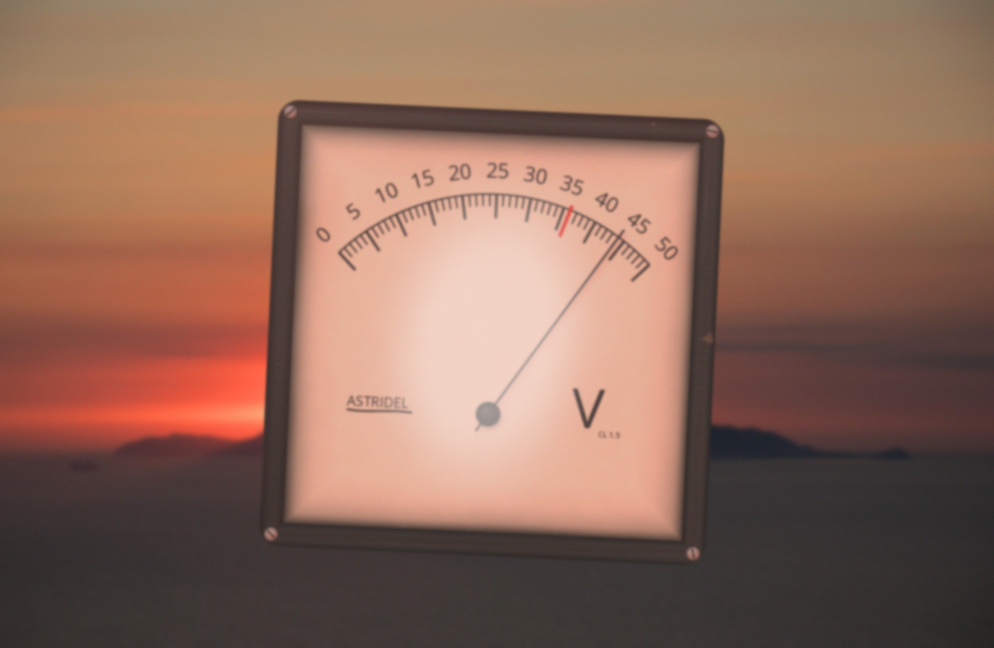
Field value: 44 V
